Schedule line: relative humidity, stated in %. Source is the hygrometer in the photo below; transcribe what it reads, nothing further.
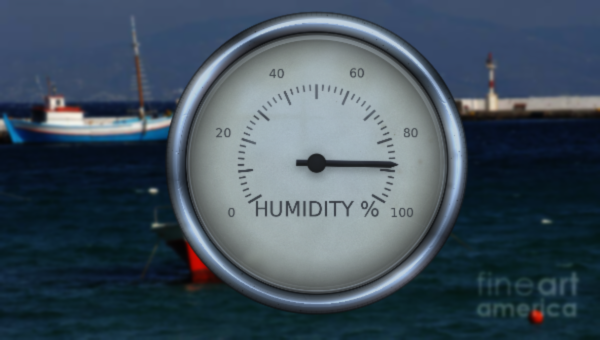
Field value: 88 %
